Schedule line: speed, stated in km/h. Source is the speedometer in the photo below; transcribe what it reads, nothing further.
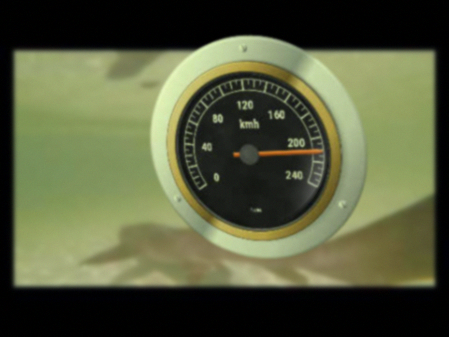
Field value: 210 km/h
